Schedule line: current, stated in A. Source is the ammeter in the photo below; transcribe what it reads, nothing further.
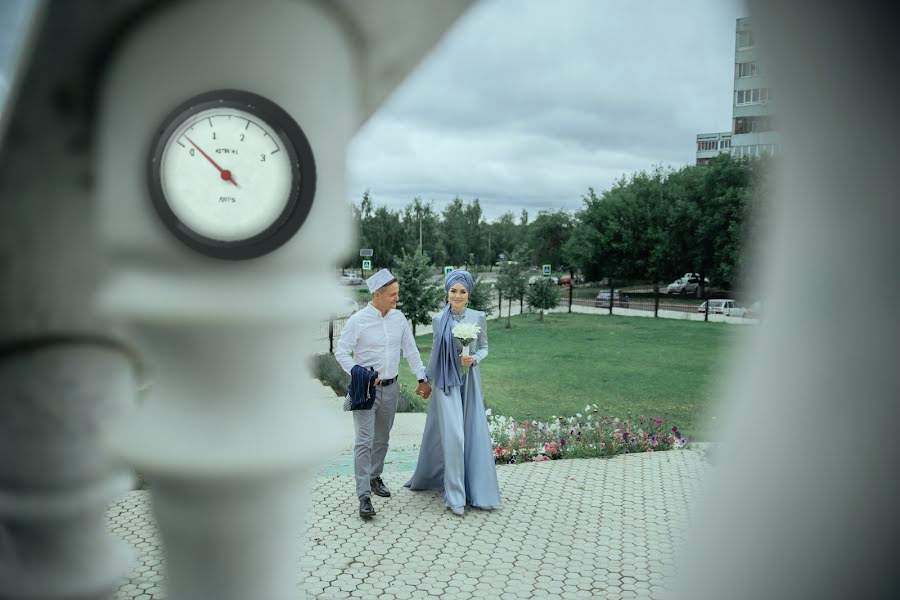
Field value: 0.25 A
